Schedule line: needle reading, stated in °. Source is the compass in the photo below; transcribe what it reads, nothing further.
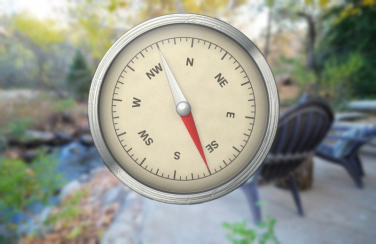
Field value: 150 °
